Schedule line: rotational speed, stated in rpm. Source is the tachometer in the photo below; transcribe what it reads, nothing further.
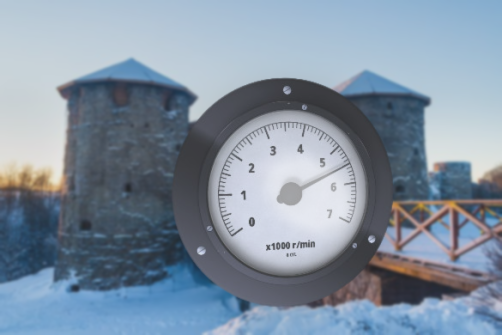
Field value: 5500 rpm
